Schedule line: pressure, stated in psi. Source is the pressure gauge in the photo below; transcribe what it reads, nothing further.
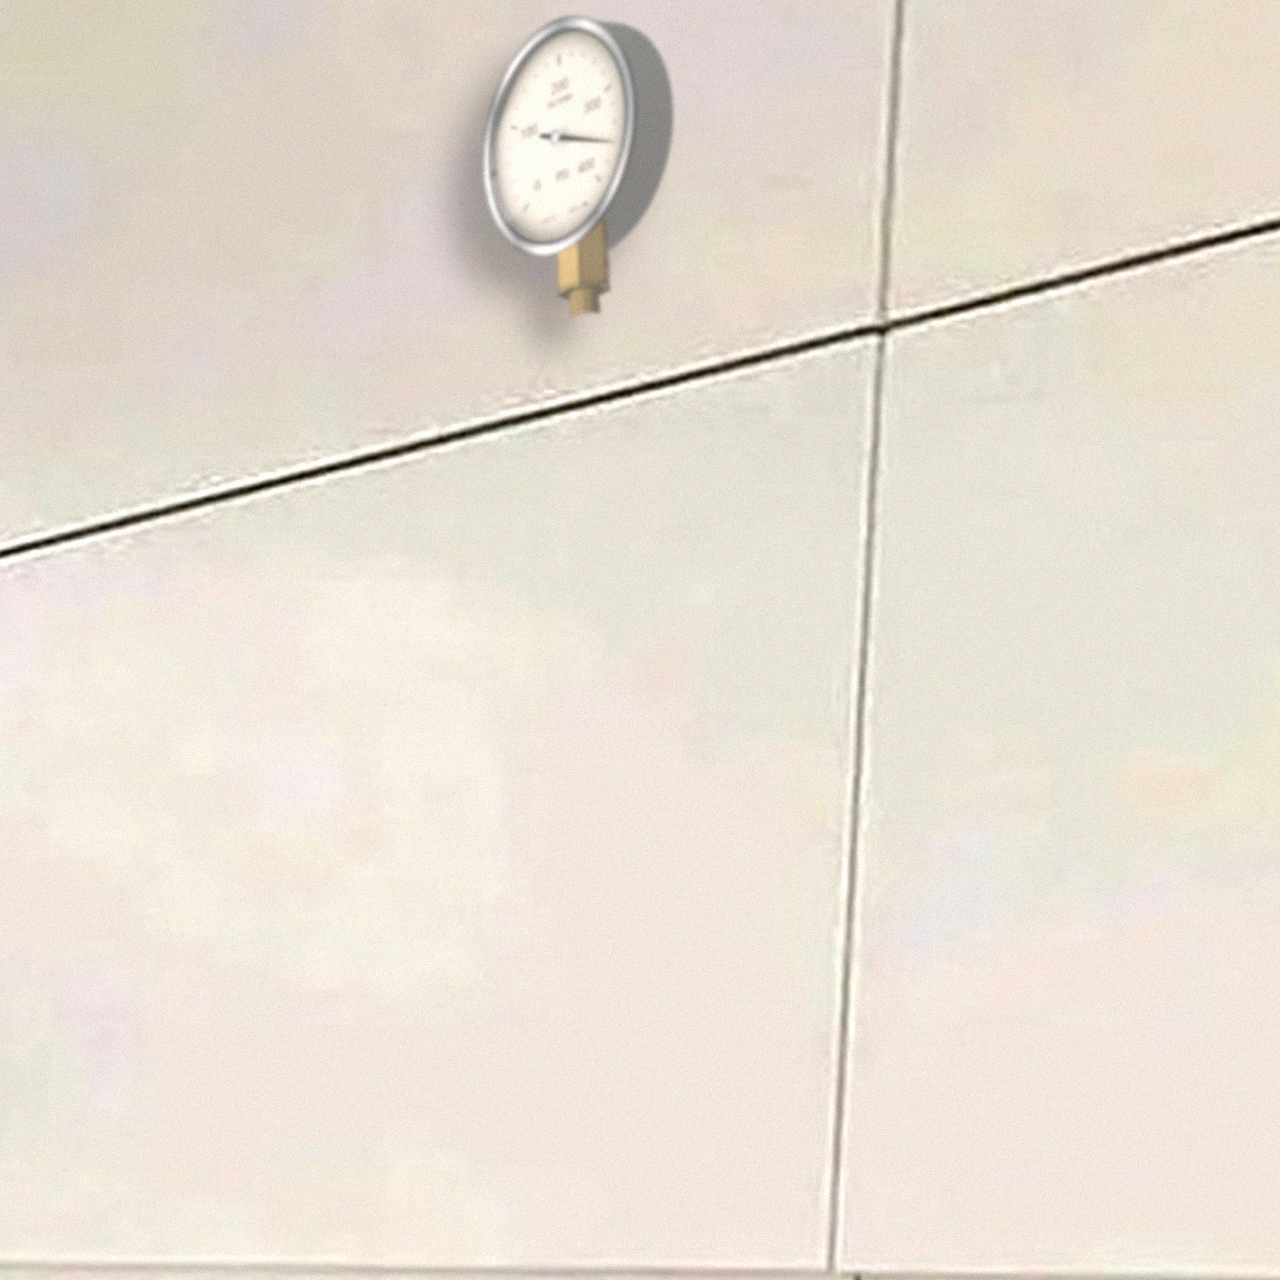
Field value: 360 psi
